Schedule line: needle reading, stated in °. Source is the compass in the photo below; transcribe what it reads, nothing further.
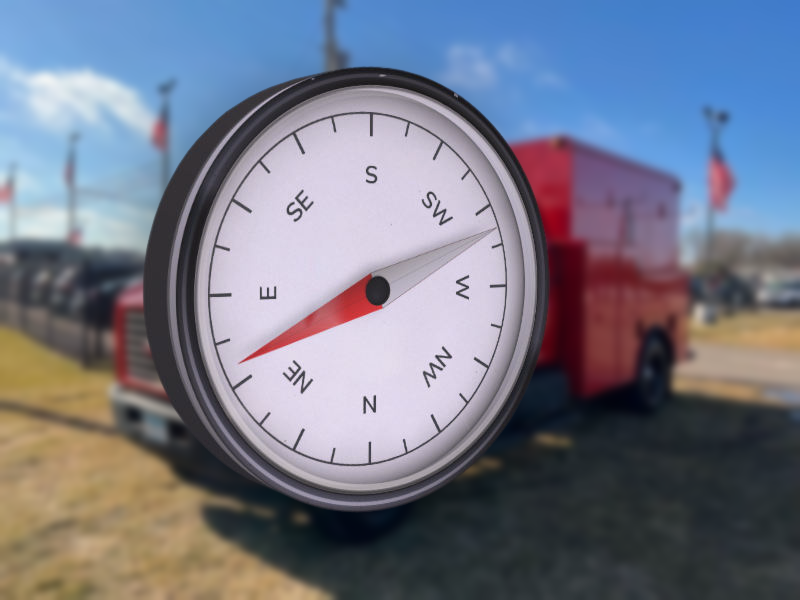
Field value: 67.5 °
